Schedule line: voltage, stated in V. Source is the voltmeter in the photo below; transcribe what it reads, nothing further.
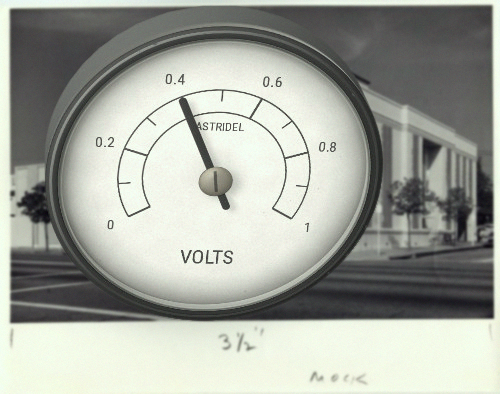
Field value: 0.4 V
